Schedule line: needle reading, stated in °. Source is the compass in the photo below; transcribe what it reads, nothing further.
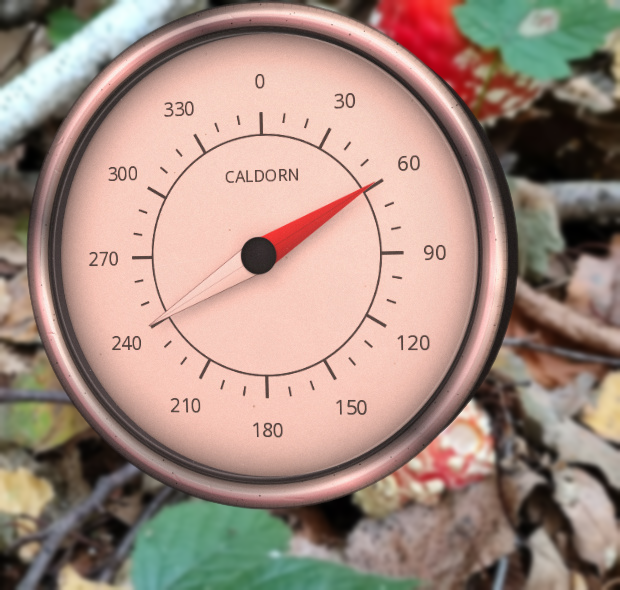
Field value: 60 °
